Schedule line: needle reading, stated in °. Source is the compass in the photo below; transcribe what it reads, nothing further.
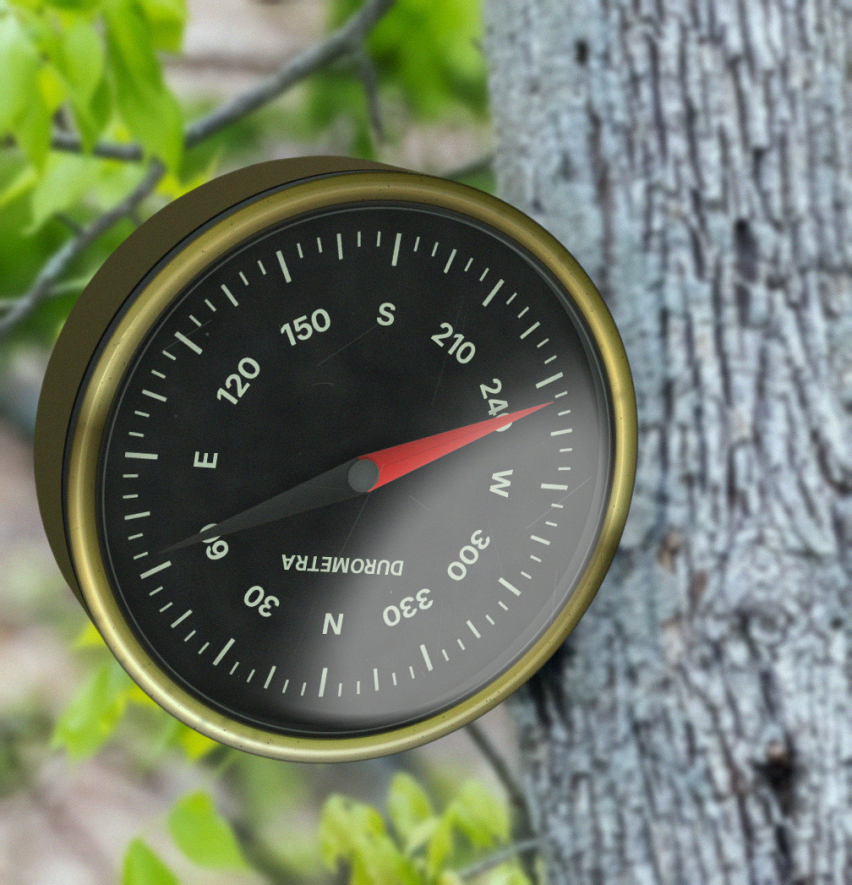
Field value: 245 °
